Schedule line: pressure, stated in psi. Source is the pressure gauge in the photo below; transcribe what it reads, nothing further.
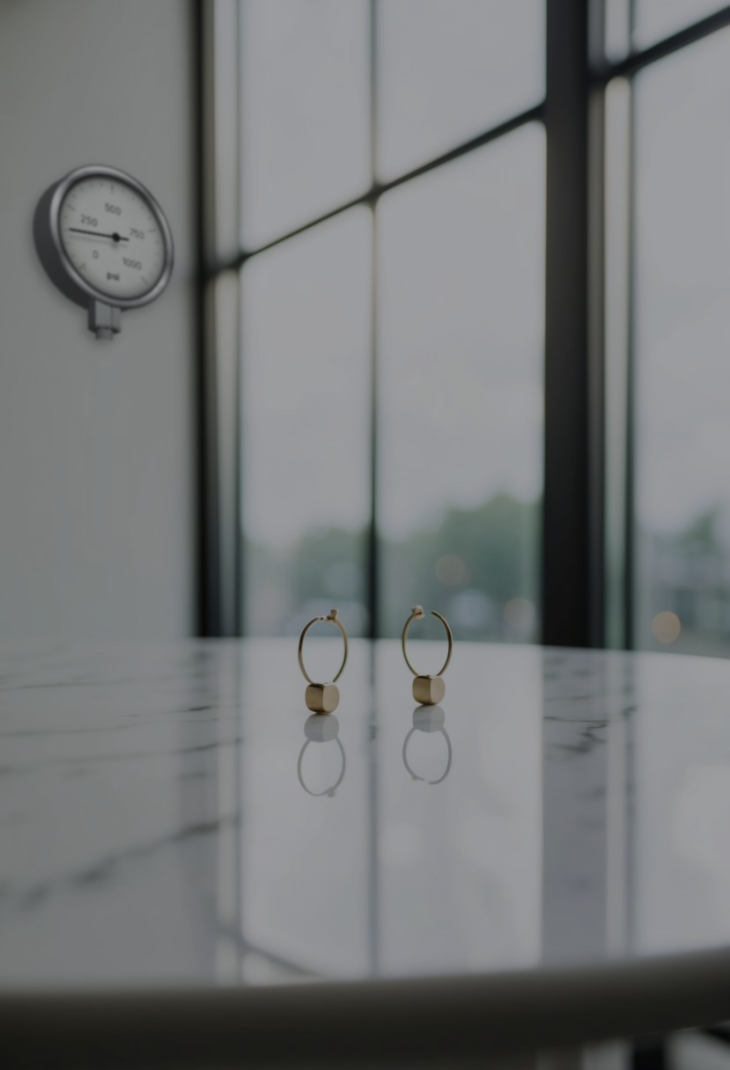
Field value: 150 psi
